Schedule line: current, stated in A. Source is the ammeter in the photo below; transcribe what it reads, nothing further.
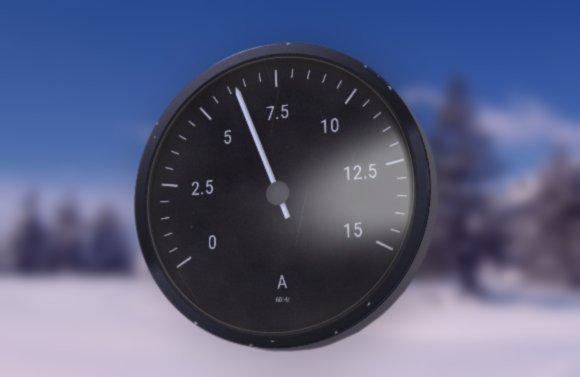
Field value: 6.25 A
